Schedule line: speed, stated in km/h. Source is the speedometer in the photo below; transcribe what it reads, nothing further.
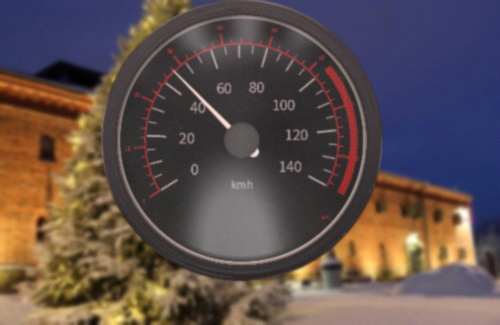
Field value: 45 km/h
